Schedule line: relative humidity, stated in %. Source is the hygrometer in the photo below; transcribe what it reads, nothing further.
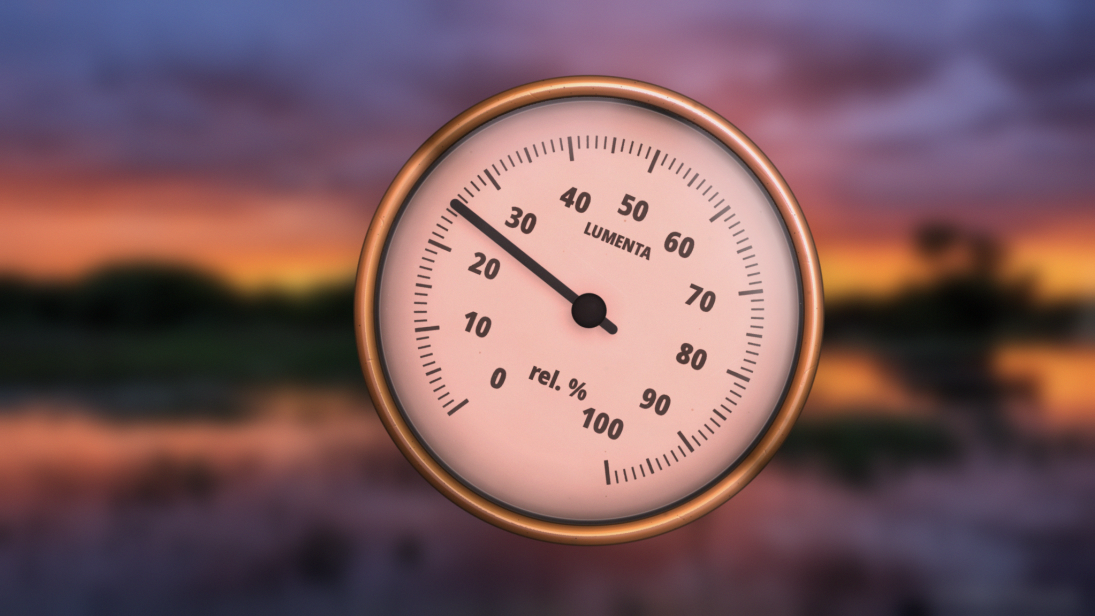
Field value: 25 %
